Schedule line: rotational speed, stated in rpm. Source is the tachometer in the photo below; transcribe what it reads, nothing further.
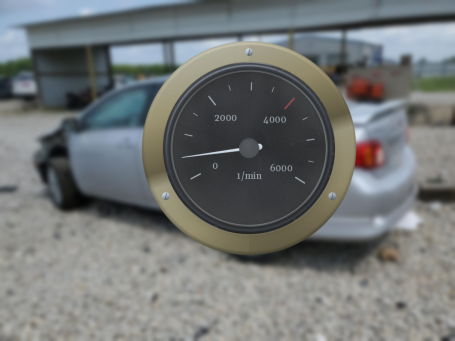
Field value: 500 rpm
